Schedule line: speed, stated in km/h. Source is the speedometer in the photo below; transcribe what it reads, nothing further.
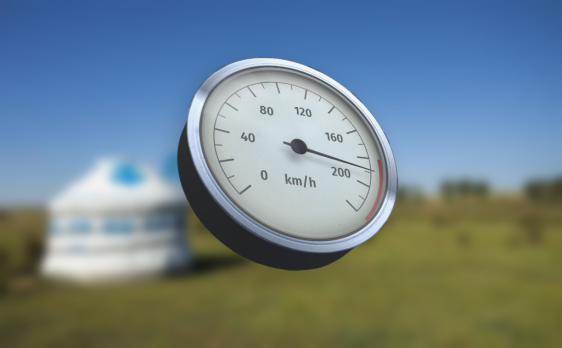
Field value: 190 km/h
